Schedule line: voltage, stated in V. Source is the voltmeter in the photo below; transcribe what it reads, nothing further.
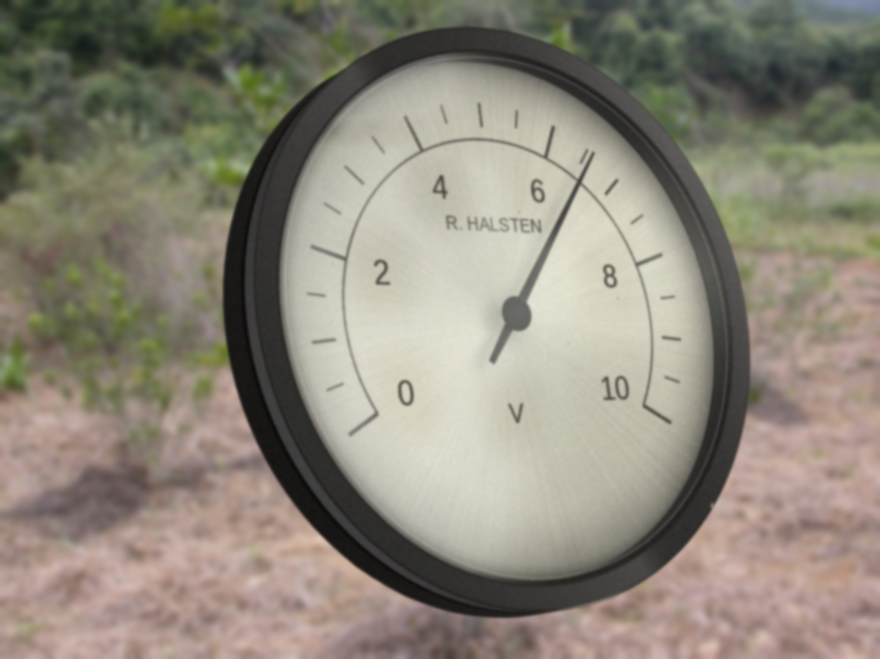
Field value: 6.5 V
